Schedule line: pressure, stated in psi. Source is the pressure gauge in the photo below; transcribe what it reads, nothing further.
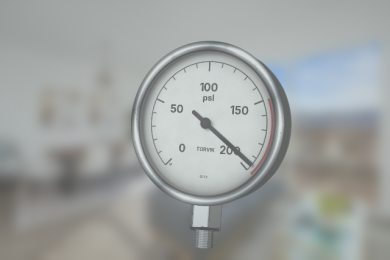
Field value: 195 psi
